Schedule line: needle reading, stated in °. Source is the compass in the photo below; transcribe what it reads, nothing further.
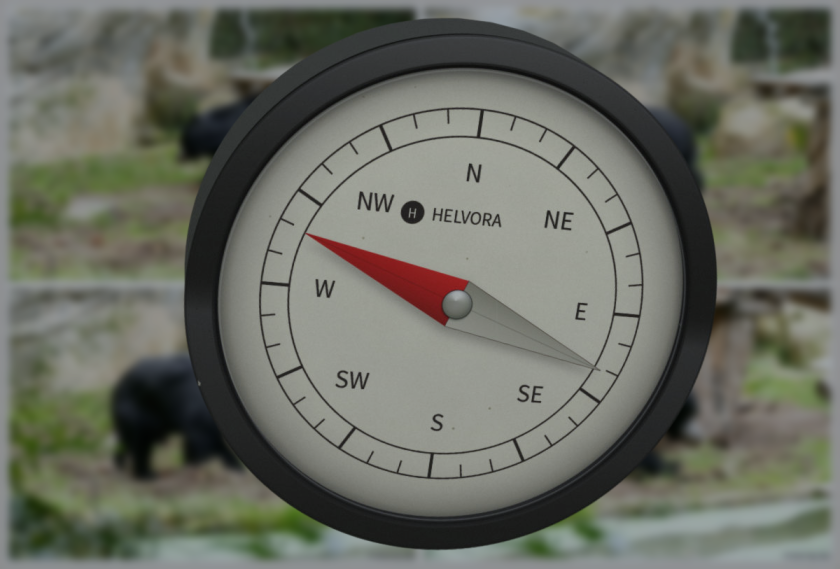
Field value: 290 °
